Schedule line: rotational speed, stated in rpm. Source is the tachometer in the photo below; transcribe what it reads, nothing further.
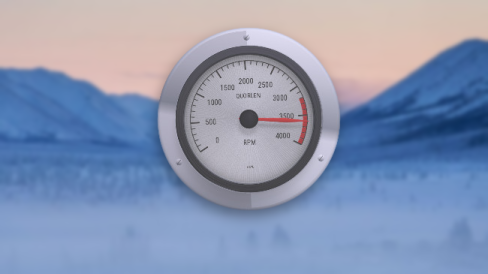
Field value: 3600 rpm
